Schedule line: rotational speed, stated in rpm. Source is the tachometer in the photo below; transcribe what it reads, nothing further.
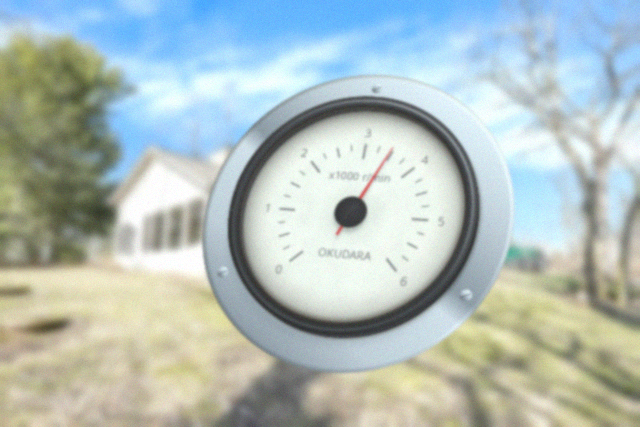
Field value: 3500 rpm
